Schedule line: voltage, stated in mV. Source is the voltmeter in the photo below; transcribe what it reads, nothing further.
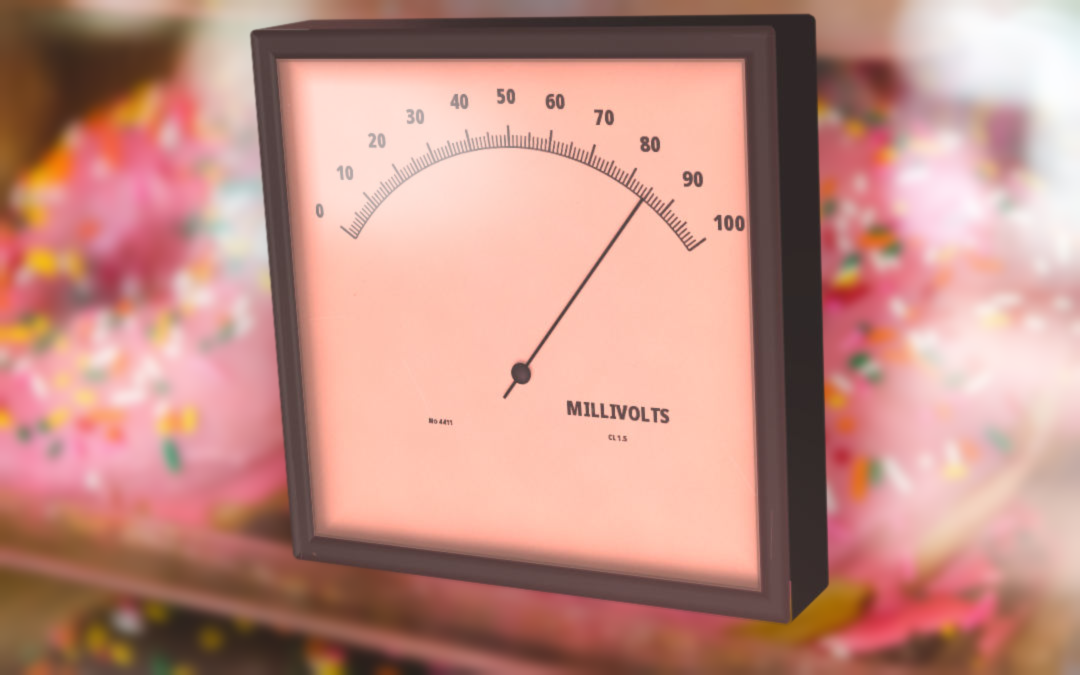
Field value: 85 mV
